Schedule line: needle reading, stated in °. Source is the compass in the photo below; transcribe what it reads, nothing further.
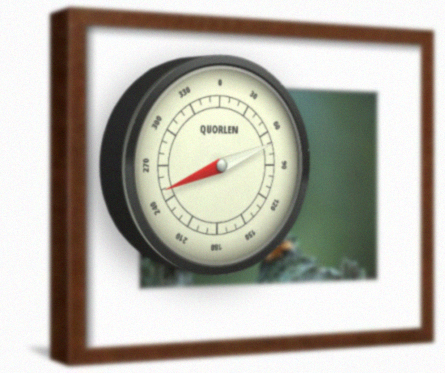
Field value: 250 °
